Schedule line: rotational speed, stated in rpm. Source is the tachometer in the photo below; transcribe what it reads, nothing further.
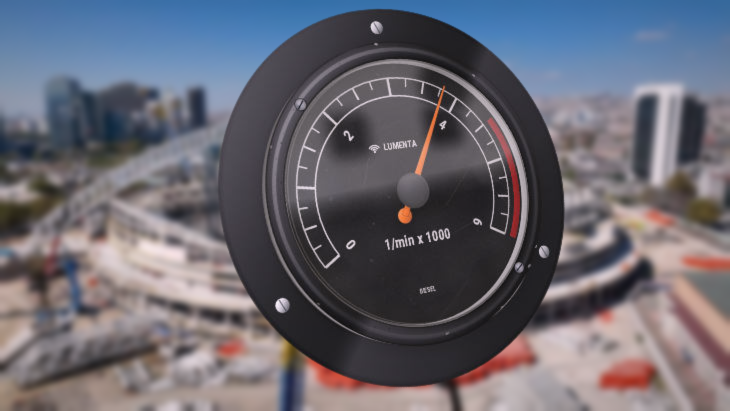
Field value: 3750 rpm
